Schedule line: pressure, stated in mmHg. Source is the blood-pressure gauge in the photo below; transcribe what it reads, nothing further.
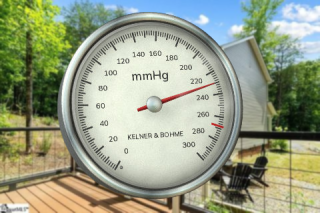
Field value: 230 mmHg
